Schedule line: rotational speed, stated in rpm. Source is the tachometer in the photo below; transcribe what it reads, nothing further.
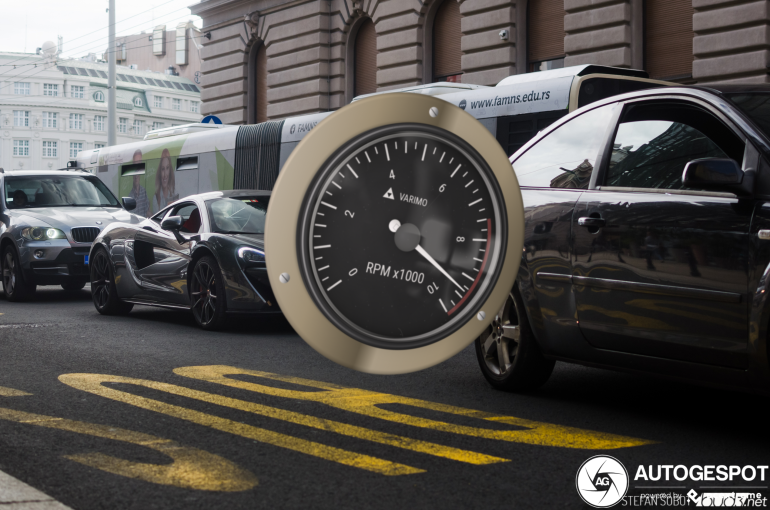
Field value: 9375 rpm
